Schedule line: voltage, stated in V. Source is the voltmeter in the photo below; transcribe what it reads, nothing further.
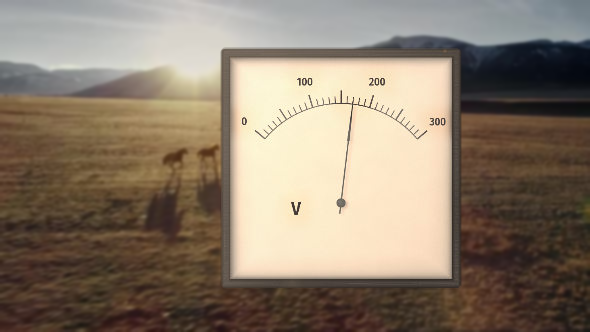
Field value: 170 V
